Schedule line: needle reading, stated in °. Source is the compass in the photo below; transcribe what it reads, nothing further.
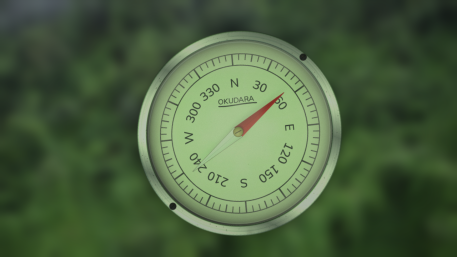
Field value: 55 °
